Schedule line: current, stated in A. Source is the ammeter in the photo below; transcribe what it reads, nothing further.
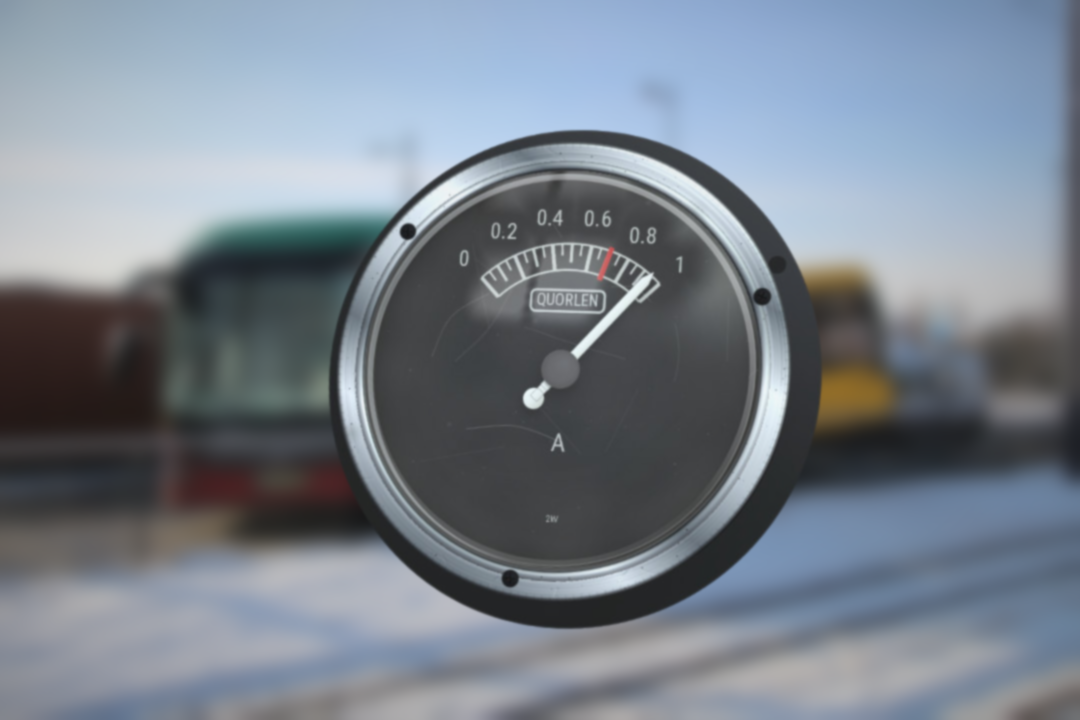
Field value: 0.95 A
